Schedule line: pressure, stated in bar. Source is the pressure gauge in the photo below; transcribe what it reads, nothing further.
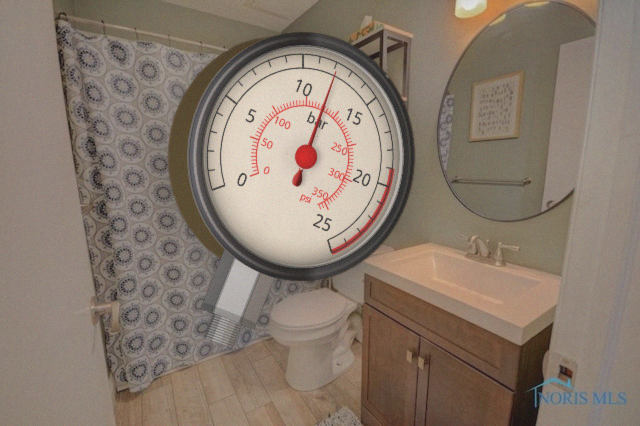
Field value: 12 bar
